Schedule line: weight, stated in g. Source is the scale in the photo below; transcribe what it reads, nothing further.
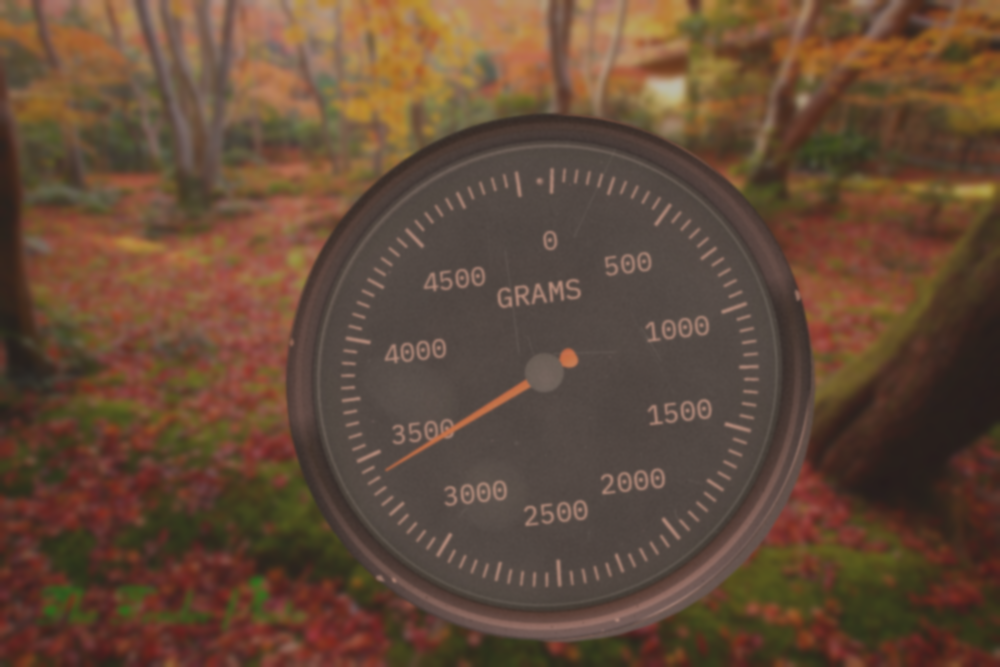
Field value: 3400 g
